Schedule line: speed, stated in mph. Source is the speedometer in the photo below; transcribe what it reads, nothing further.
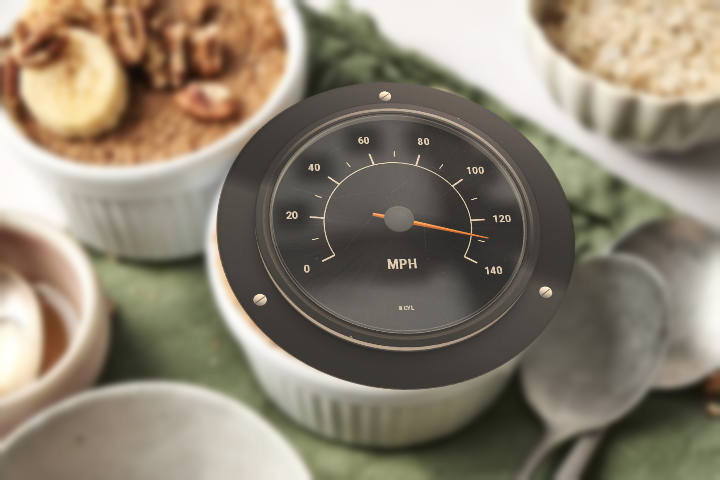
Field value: 130 mph
